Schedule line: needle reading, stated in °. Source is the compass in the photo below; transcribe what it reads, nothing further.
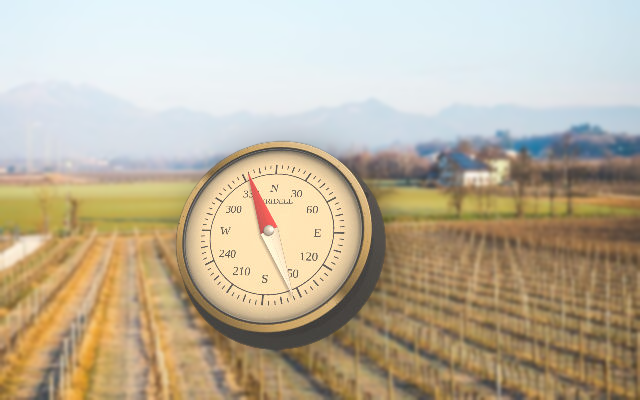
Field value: 335 °
